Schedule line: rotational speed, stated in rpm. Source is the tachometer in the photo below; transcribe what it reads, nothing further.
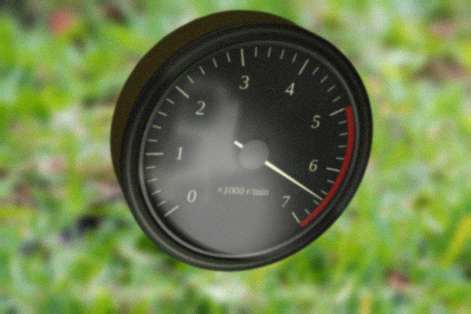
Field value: 6500 rpm
